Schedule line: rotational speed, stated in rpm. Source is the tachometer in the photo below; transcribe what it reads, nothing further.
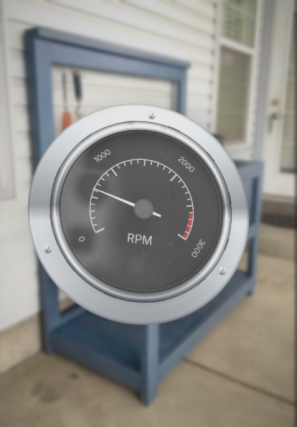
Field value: 600 rpm
